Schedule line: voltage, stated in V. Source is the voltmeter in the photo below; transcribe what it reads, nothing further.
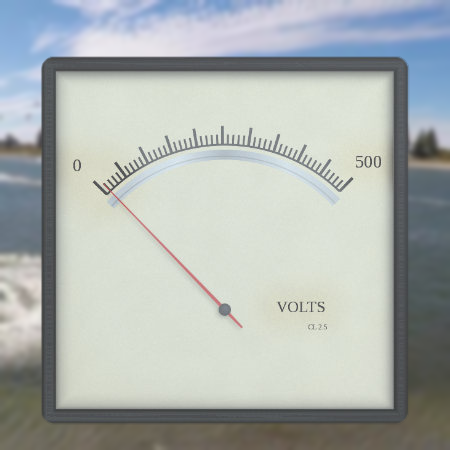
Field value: 10 V
